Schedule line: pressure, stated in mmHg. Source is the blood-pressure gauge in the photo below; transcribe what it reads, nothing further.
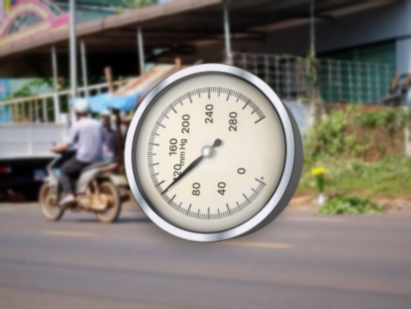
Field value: 110 mmHg
